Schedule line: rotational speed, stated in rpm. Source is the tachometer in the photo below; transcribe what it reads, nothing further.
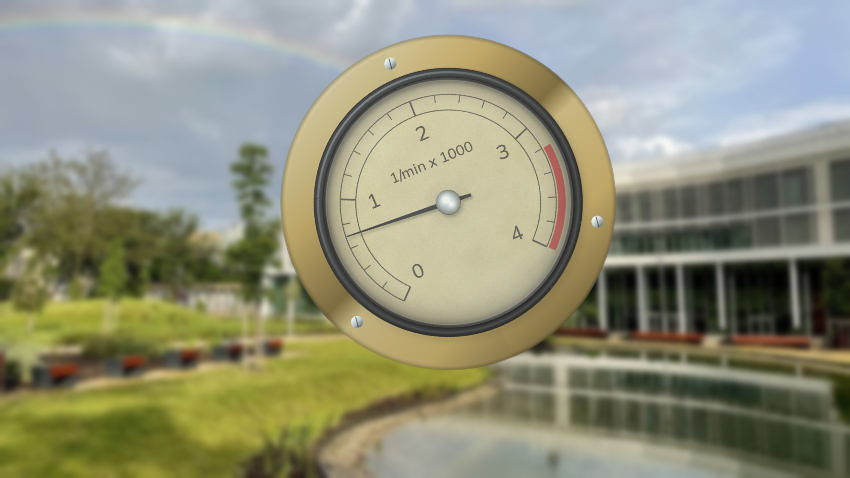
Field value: 700 rpm
